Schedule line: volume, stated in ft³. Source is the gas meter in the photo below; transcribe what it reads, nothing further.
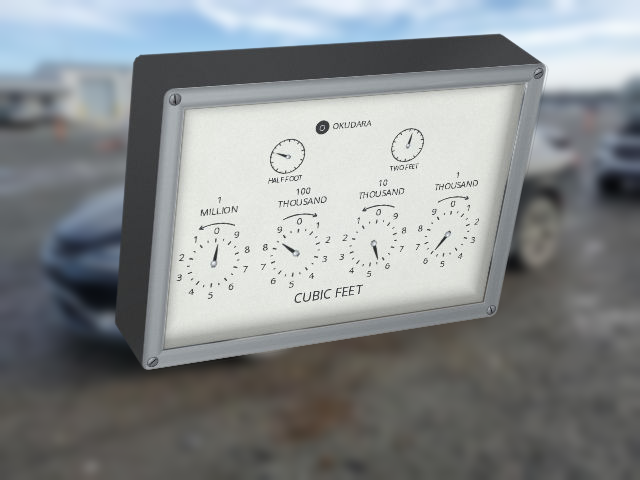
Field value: 985600 ft³
